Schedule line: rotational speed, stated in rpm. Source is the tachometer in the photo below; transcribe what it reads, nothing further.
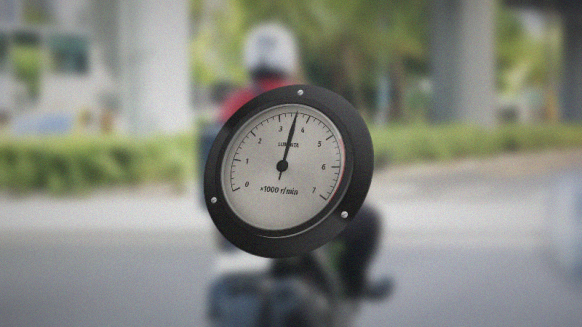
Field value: 3600 rpm
